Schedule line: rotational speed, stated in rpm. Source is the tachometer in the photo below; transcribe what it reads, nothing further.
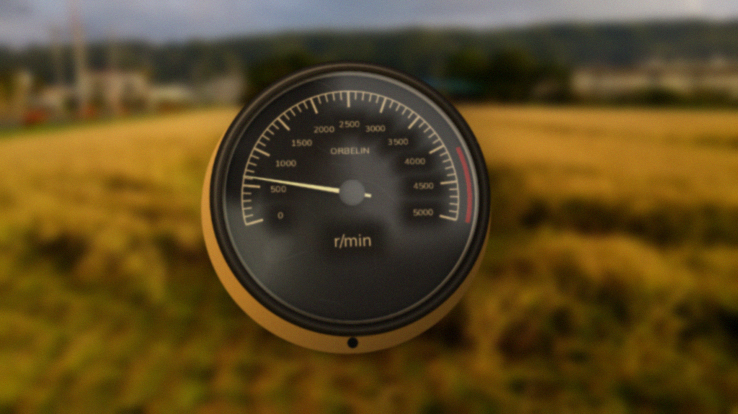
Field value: 600 rpm
